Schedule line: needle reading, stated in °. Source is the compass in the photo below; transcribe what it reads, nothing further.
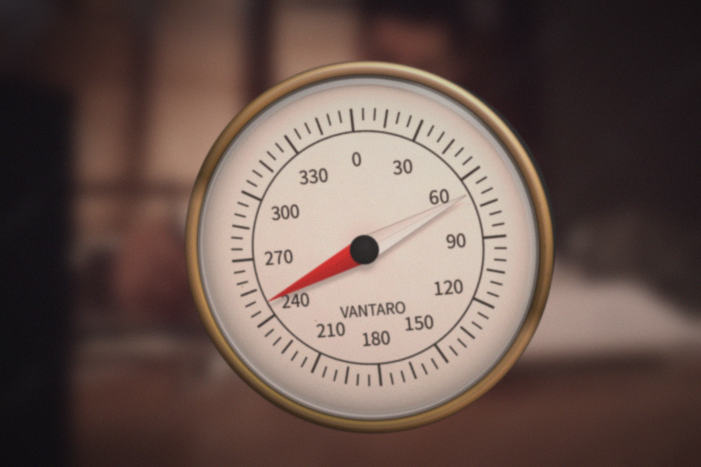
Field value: 247.5 °
